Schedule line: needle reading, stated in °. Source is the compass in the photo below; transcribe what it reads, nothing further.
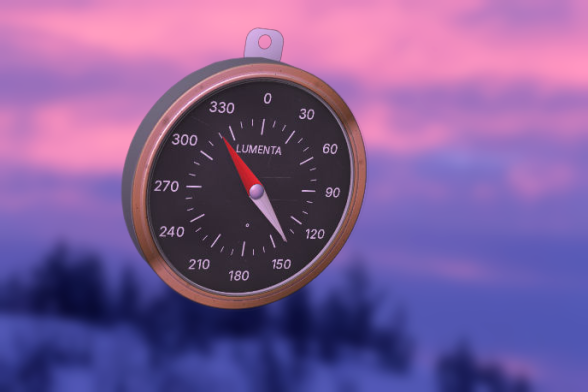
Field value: 320 °
